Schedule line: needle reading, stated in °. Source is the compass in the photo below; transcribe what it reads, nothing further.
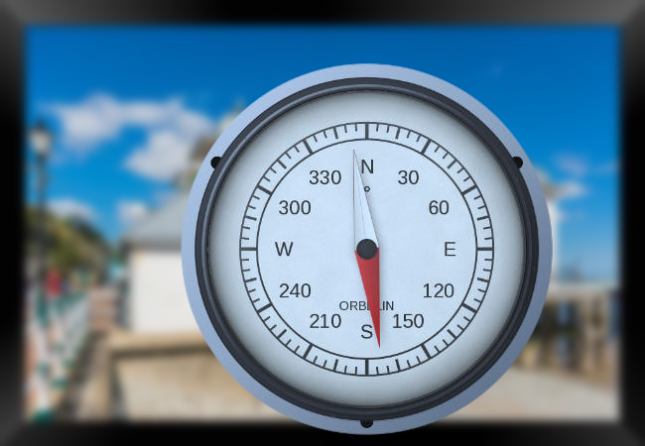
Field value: 172.5 °
